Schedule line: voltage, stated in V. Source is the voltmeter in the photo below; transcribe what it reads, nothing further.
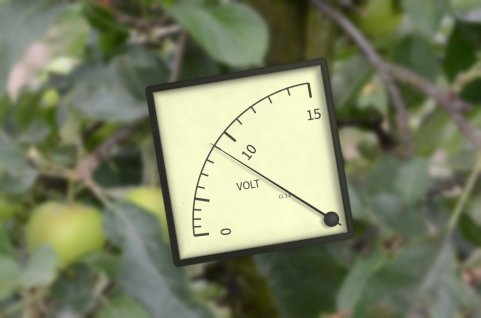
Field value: 9 V
